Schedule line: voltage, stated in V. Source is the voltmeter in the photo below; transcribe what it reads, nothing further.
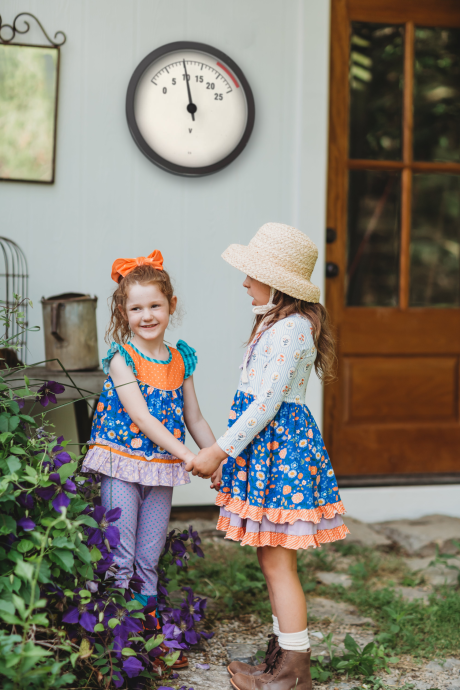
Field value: 10 V
